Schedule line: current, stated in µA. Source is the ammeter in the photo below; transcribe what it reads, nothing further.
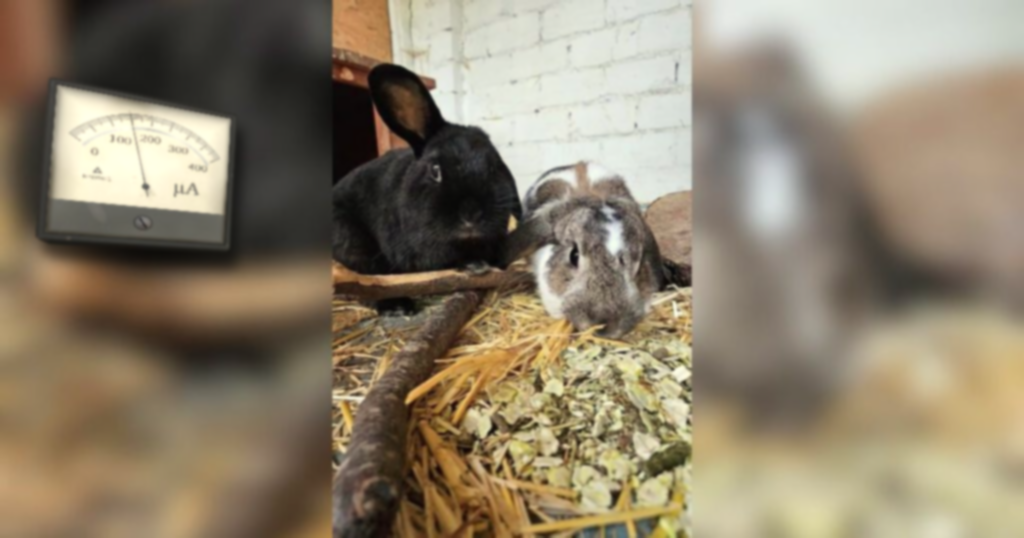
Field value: 150 µA
